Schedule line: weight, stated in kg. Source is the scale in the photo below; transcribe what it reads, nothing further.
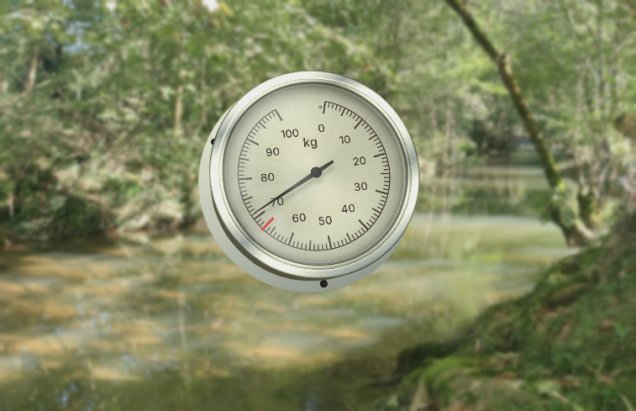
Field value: 71 kg
